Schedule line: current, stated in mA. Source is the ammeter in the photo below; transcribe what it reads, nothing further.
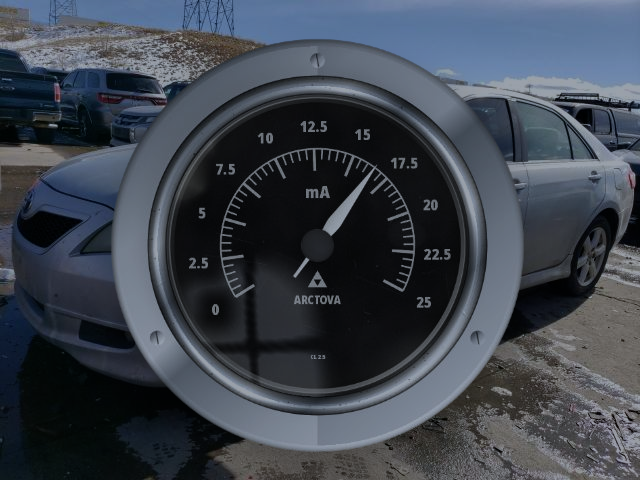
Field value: 16.5 mA
